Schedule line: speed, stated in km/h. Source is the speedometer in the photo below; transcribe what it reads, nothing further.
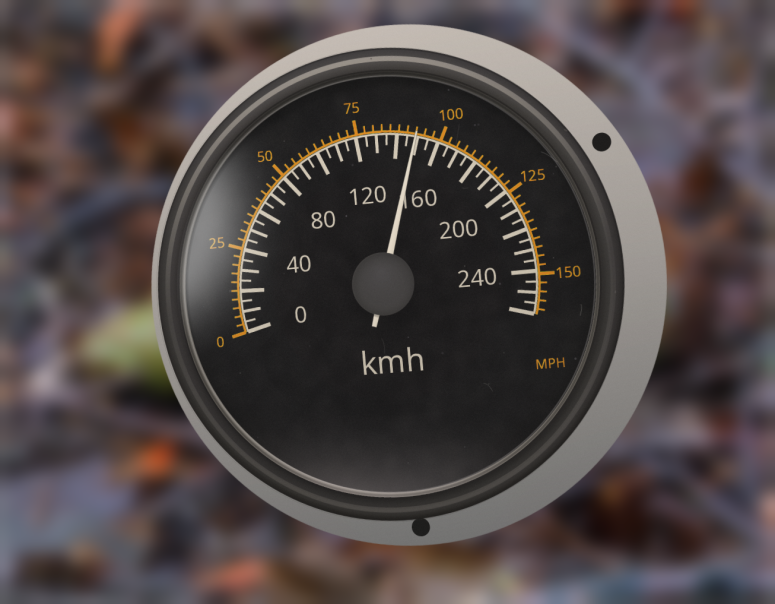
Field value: 150 km/h
